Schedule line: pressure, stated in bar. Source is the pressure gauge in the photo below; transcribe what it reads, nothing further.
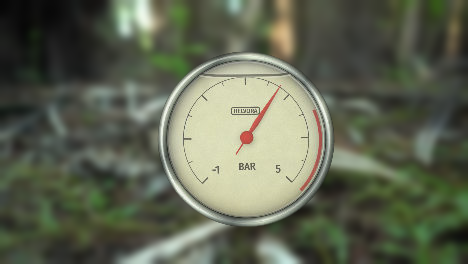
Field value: 2.75 bar
